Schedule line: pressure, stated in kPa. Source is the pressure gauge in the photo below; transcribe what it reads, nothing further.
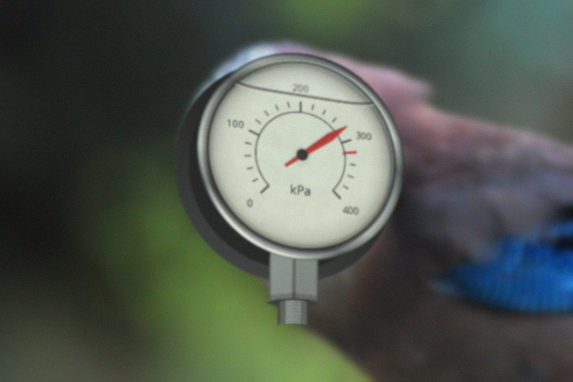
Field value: 280 kPa
